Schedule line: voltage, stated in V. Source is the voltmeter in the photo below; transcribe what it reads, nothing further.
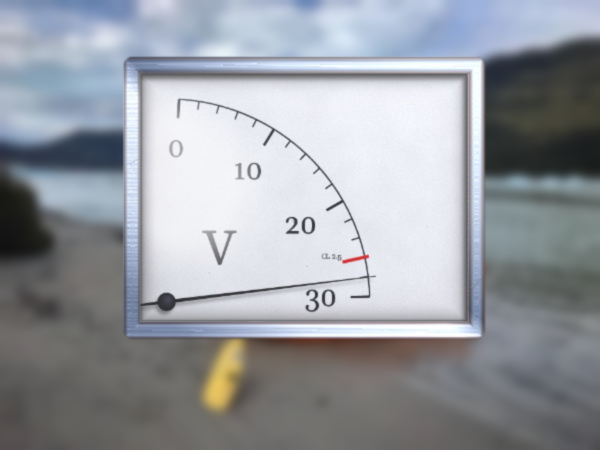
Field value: 28 V
